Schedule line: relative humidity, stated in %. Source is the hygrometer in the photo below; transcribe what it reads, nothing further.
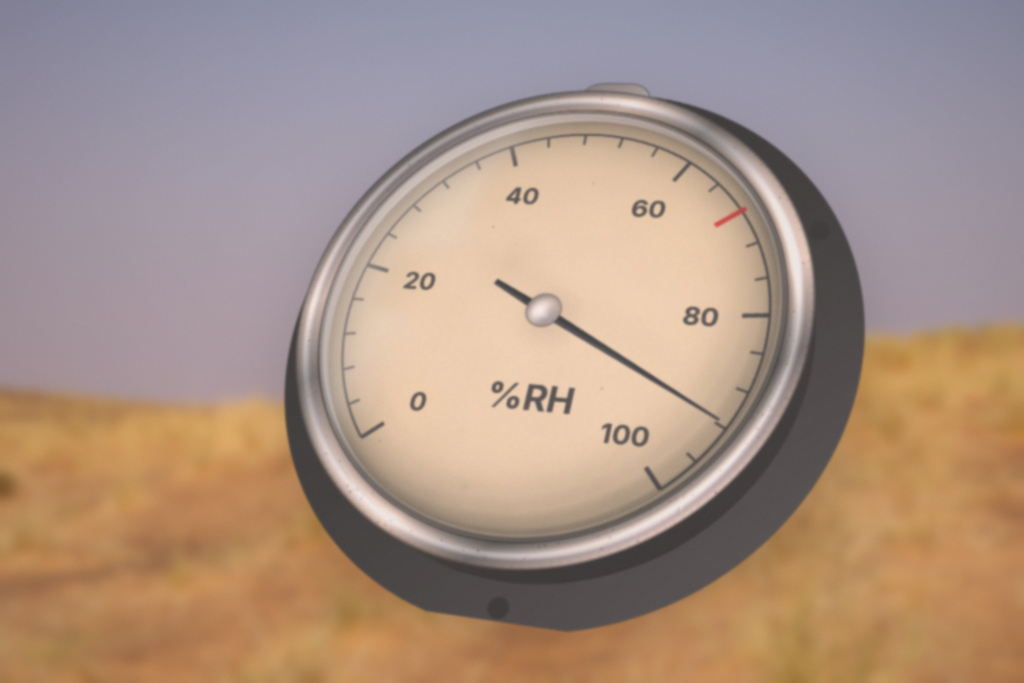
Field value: 92 %
